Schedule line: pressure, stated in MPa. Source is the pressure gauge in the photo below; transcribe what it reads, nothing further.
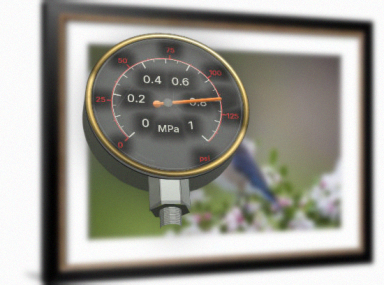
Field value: 0.8 MPa
